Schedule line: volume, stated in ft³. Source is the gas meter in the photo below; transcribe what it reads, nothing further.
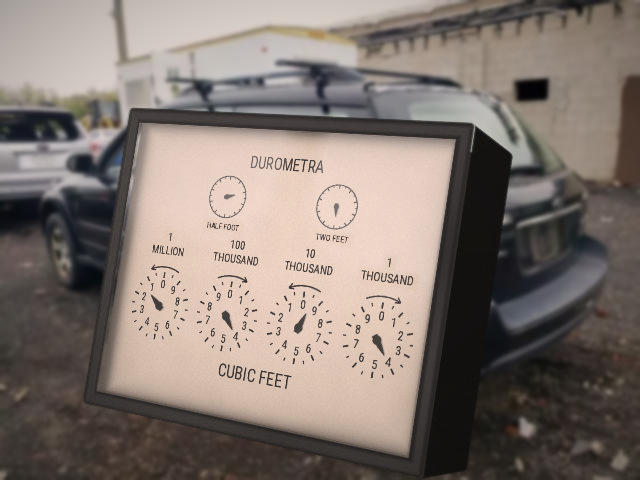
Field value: 139400 ft³
